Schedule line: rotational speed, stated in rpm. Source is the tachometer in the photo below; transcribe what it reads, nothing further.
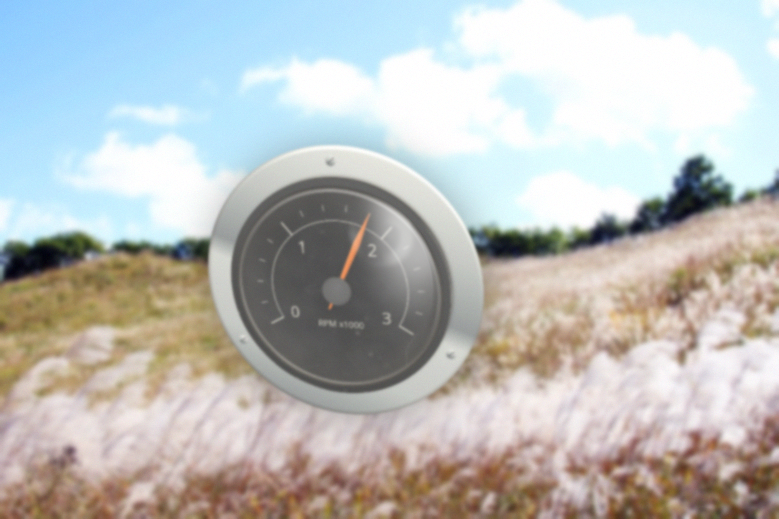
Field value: 1800 rpm
